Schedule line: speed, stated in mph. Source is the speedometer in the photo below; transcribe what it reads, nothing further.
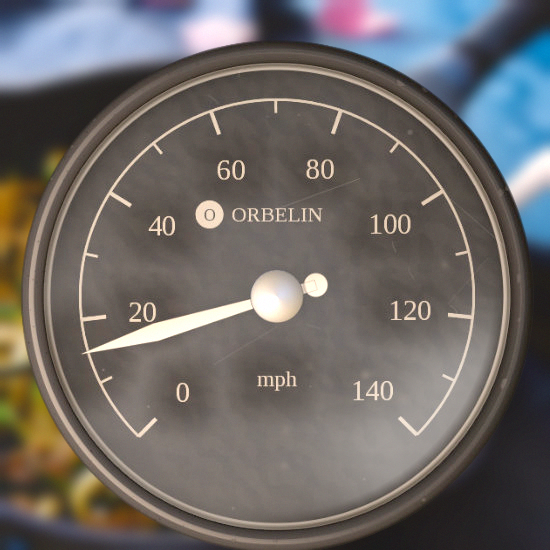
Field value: 15 mph
